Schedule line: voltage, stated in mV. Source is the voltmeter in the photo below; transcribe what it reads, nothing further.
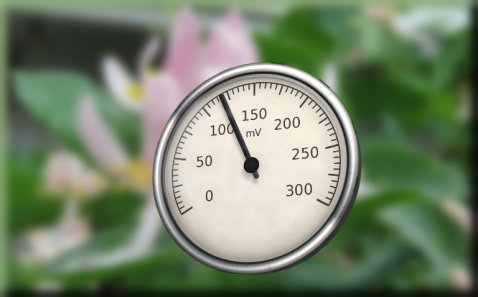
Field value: 120 mV
